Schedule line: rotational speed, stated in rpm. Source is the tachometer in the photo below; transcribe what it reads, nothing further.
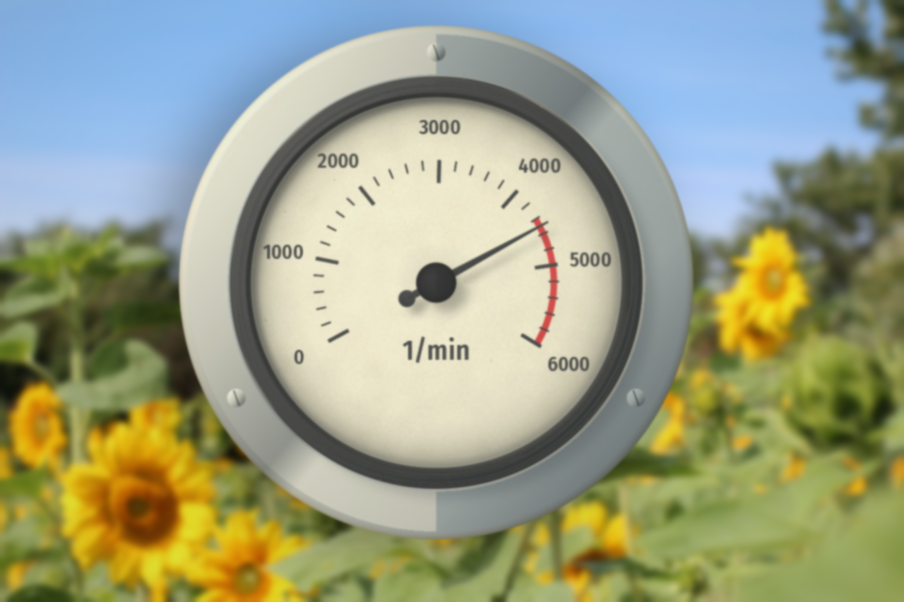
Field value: 4500 rpm
